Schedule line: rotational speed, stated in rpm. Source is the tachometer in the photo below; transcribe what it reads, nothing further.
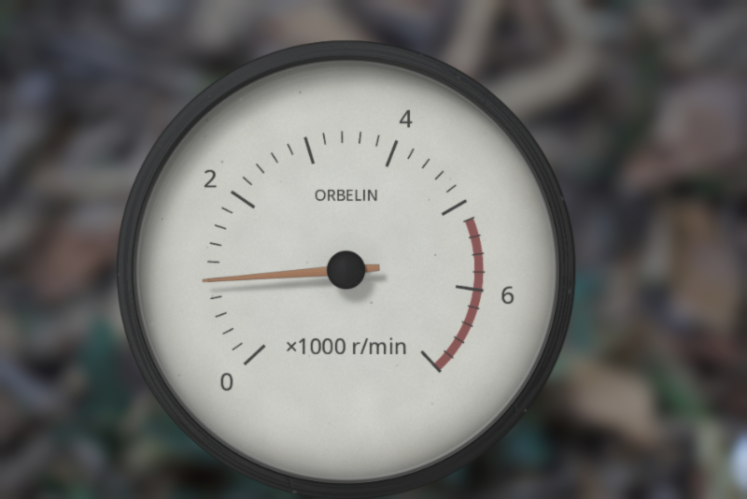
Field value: 1000 rpm
